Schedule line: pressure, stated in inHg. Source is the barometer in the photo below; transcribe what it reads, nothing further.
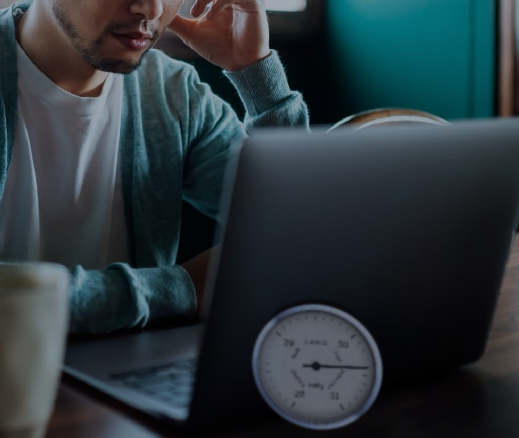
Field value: 30.4 inHg
